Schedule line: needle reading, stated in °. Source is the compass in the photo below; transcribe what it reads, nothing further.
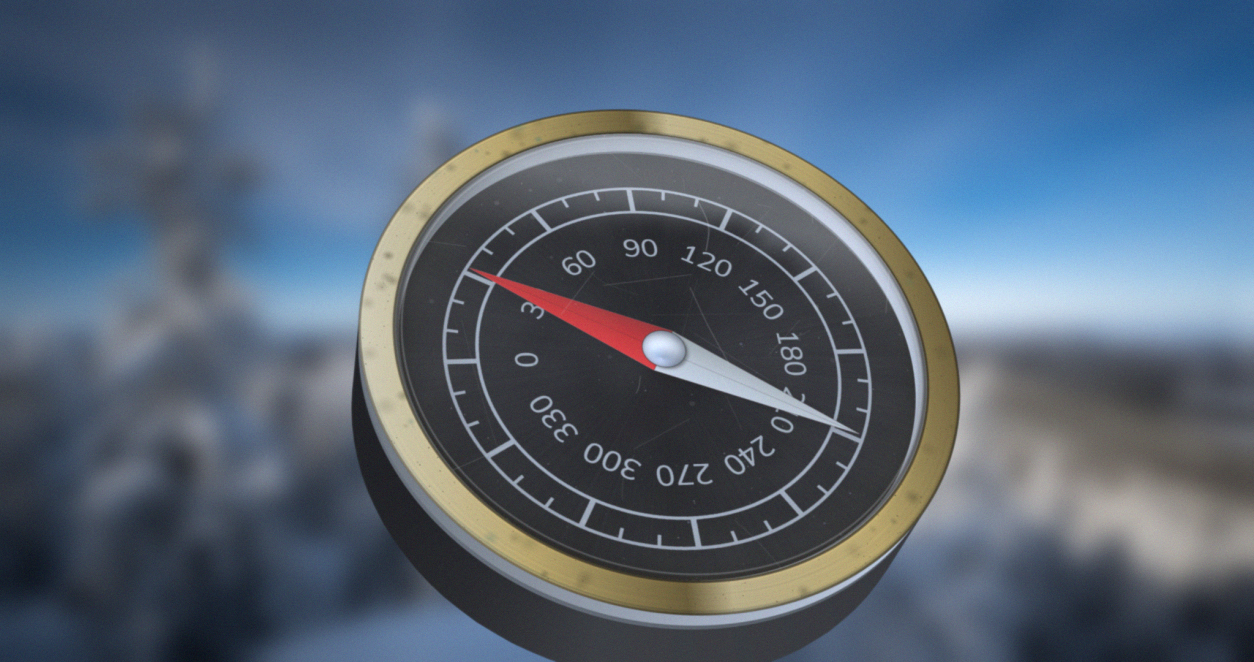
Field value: 30 °
